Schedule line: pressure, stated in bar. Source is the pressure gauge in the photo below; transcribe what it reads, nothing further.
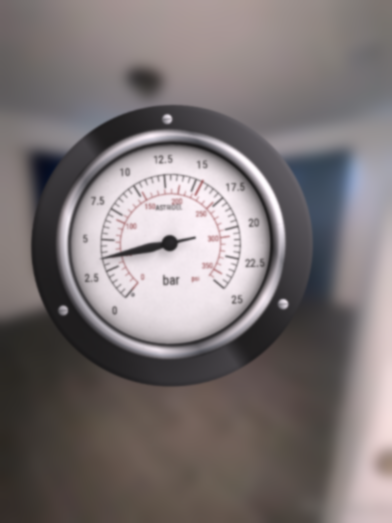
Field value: 3.5 bar
